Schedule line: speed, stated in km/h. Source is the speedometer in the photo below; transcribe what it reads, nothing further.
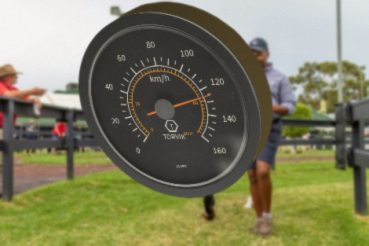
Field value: 125 km/h
